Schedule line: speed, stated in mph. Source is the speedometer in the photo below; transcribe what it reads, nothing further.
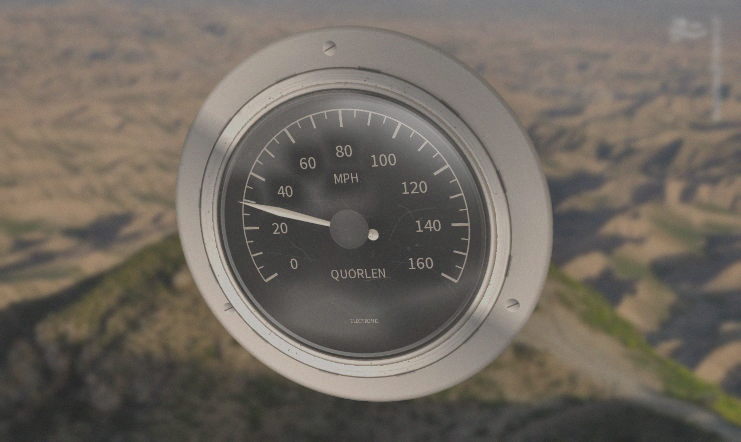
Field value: 30 mph
